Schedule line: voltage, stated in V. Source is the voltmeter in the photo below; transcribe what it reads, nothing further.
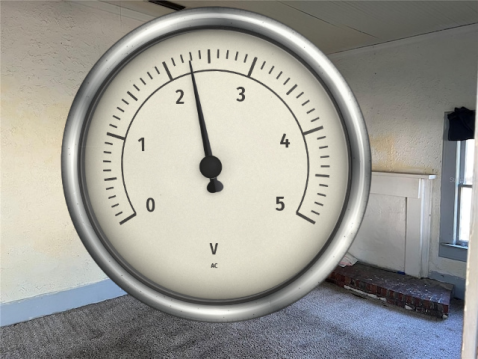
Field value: 2.3 V
